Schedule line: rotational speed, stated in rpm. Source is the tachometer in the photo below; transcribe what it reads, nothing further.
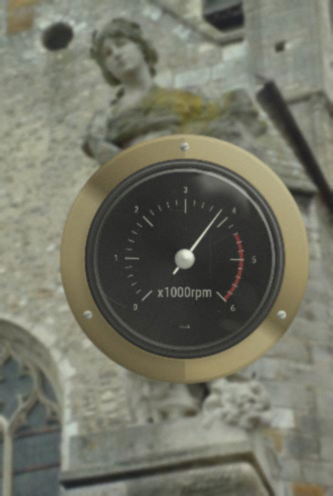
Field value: 3800 rpm
